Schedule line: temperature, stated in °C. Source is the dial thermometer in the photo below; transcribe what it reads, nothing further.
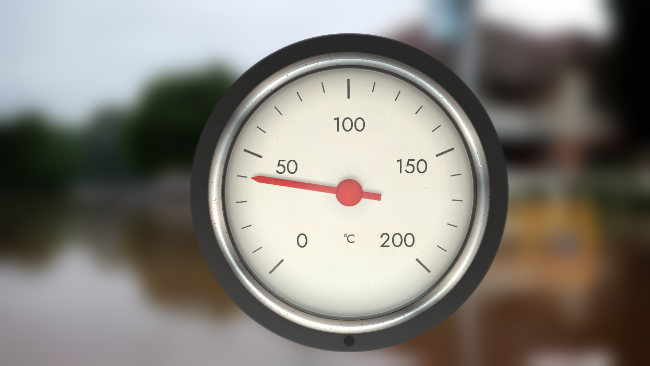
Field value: 40 °C
